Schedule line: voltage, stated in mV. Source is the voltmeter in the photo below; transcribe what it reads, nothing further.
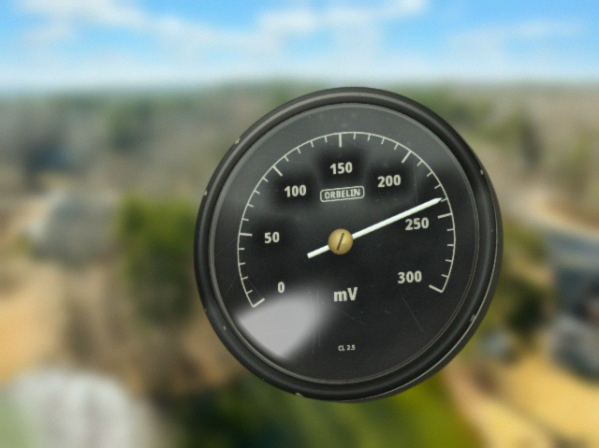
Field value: 240 mV
